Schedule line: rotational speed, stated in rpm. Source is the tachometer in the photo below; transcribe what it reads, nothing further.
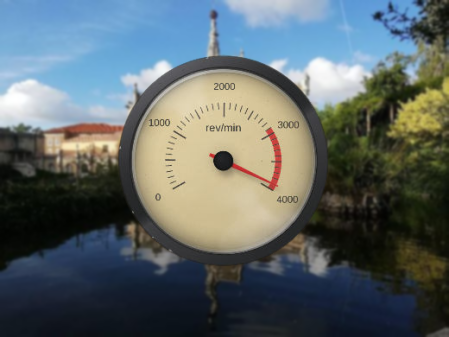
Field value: 3900 rpm
